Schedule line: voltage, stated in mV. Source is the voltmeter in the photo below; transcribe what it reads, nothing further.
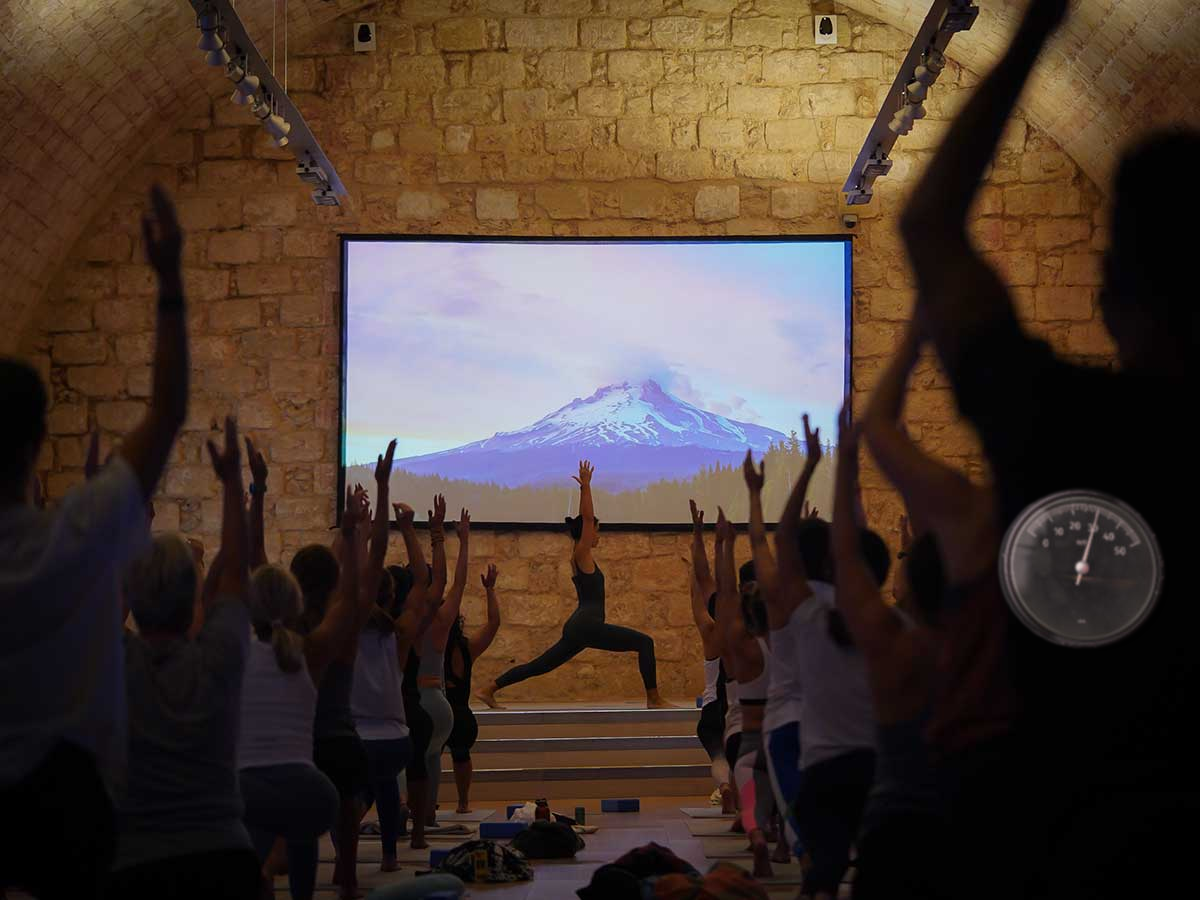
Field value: 30 mV
